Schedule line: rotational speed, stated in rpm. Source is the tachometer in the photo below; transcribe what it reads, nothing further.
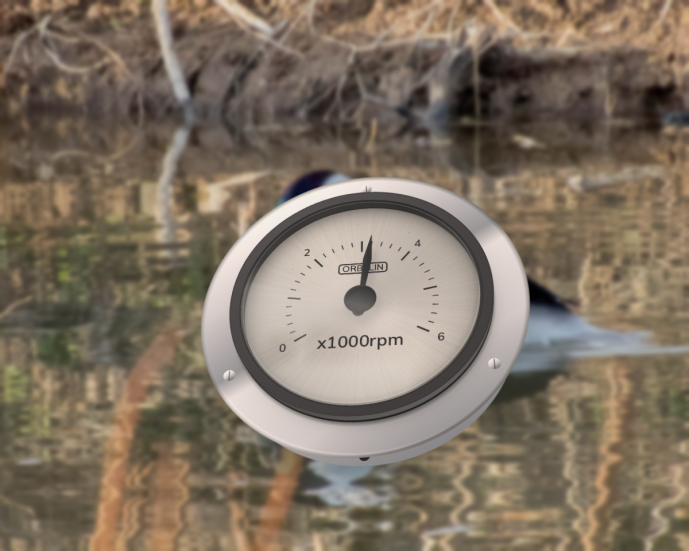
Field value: 3200 rpm
